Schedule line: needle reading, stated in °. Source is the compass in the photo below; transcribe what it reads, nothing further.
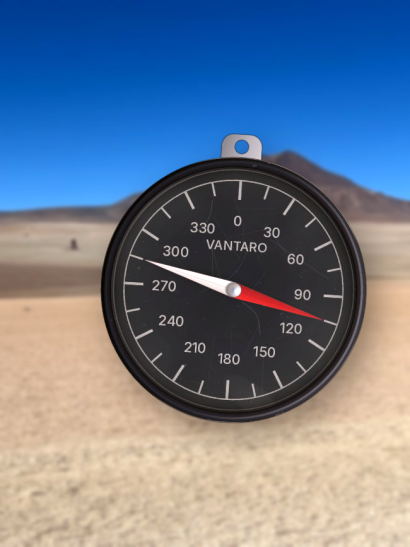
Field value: 105 °
